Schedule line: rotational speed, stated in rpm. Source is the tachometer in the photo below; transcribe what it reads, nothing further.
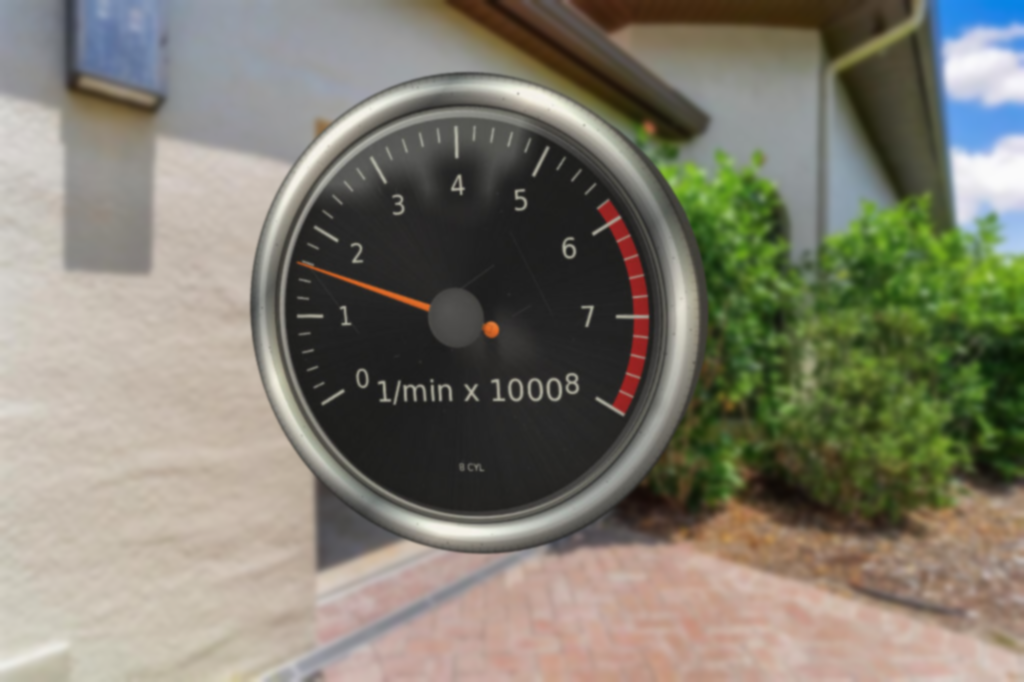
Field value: 1600 rpm
